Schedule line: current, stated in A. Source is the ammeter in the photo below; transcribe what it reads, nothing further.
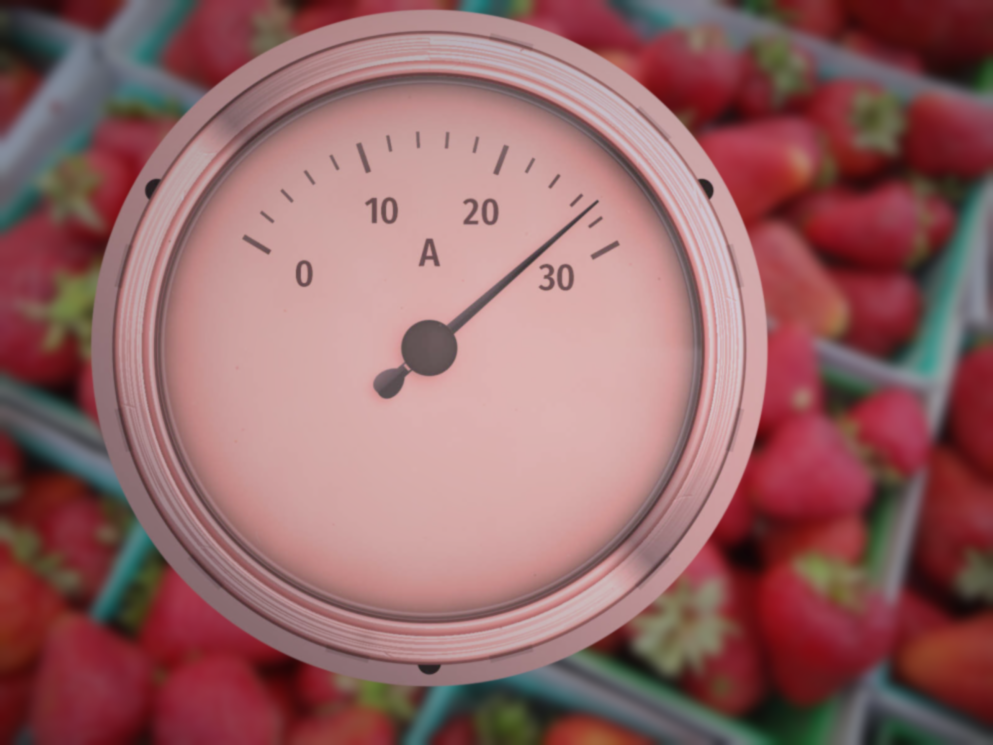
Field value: 27 A
